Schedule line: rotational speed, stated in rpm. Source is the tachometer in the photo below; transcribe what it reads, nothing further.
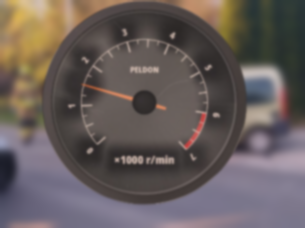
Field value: 1500 rpm
